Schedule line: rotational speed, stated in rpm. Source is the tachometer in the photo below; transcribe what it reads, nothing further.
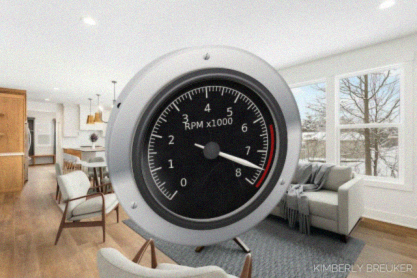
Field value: 7500 rpm
